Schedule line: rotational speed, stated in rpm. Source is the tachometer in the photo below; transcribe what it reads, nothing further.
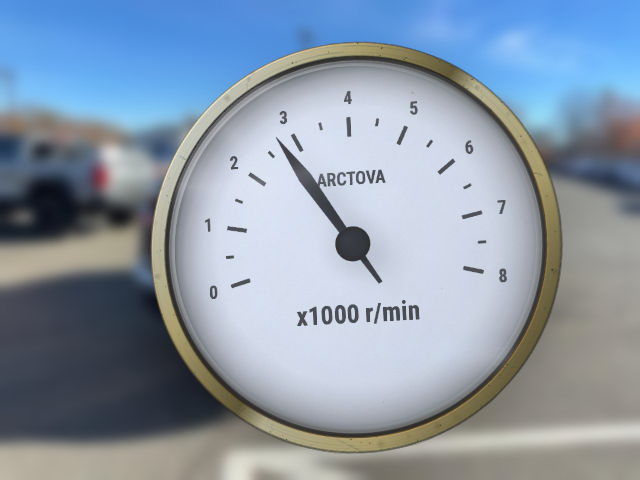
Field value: 2750 rpm
